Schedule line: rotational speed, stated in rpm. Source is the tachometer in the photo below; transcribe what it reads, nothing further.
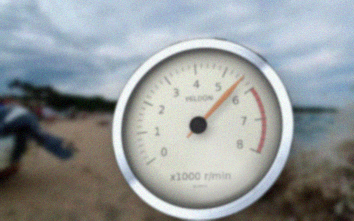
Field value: 5600 rpm
